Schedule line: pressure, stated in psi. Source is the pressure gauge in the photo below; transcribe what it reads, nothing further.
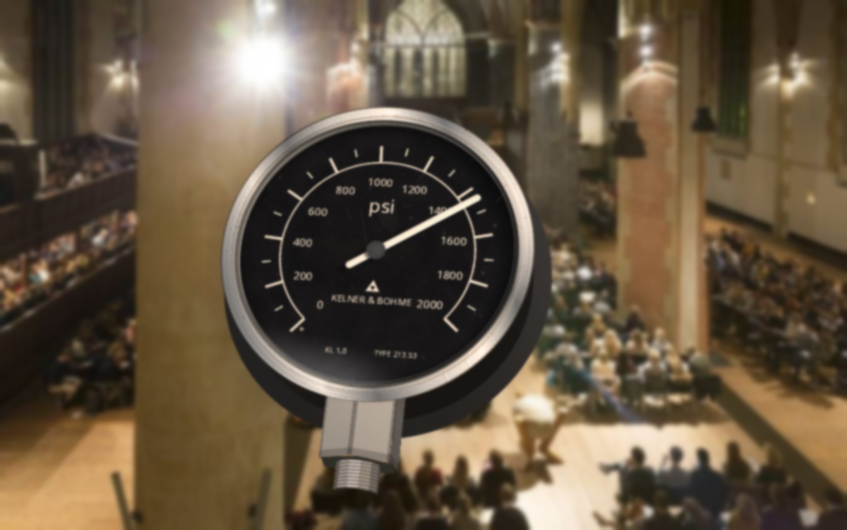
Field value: 1450 psi
